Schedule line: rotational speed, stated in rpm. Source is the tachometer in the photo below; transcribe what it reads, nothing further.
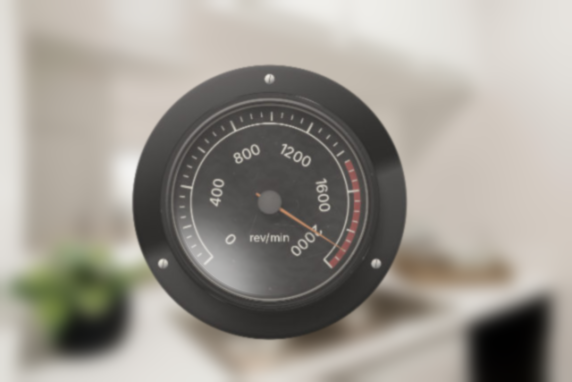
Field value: 1900 rpm
